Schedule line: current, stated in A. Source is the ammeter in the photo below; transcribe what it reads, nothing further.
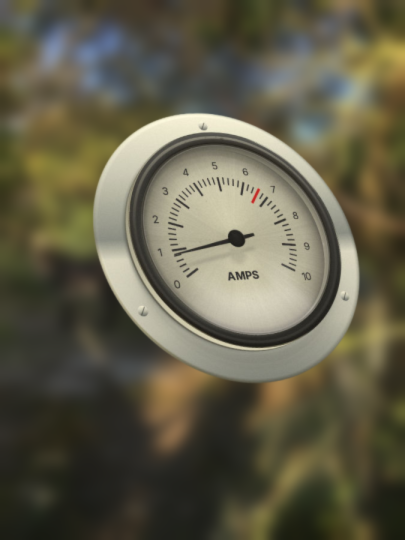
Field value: 0.8 A
